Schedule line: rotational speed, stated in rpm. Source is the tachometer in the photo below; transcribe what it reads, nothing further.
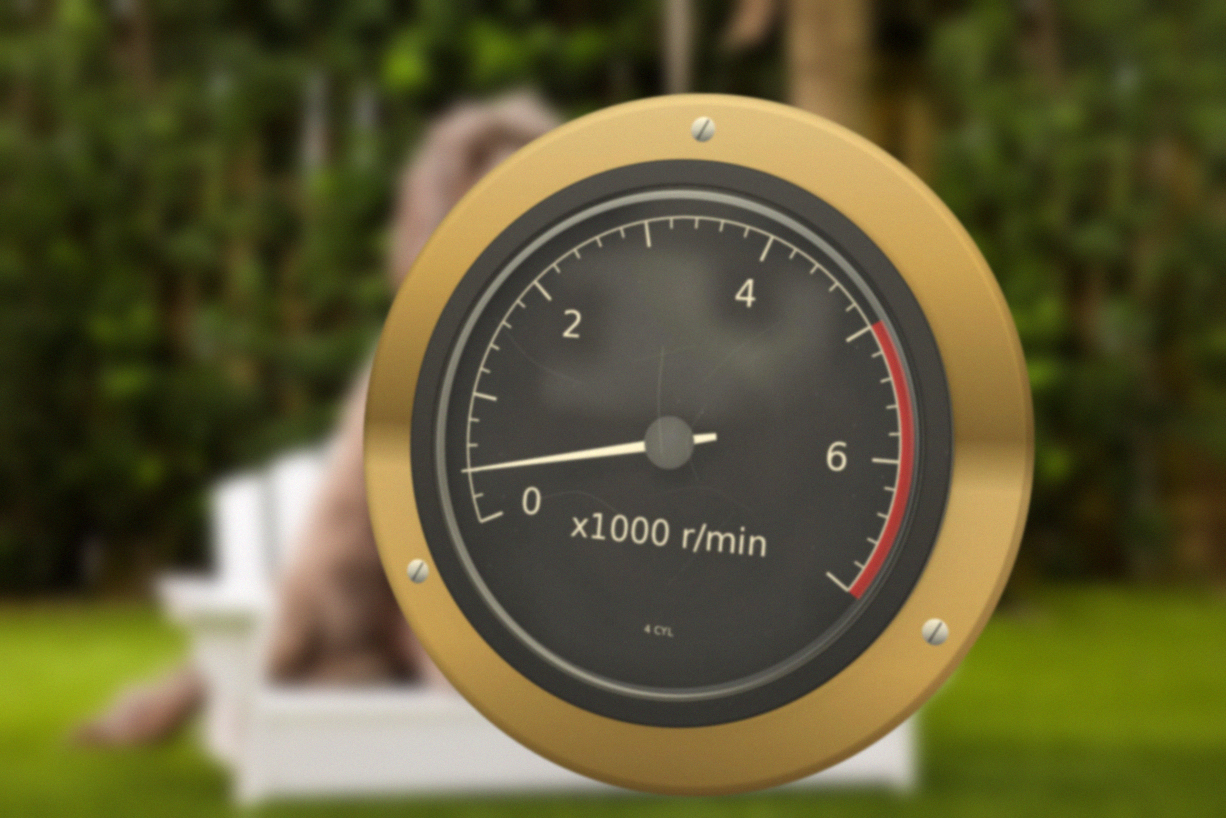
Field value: 400 rpm
